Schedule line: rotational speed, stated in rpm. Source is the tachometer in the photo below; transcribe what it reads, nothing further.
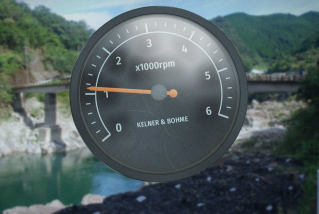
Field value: 1100 rpm
